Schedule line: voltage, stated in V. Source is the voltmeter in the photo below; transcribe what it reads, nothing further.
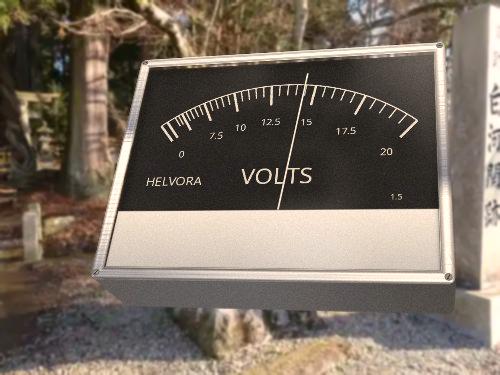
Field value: 14.5 V
